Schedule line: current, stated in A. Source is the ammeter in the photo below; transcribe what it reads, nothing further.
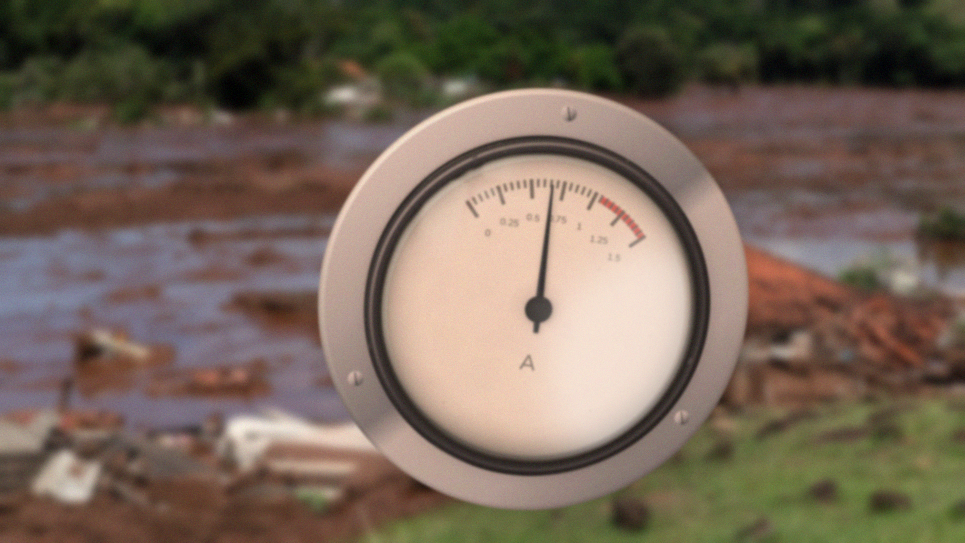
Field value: 0.65 A
